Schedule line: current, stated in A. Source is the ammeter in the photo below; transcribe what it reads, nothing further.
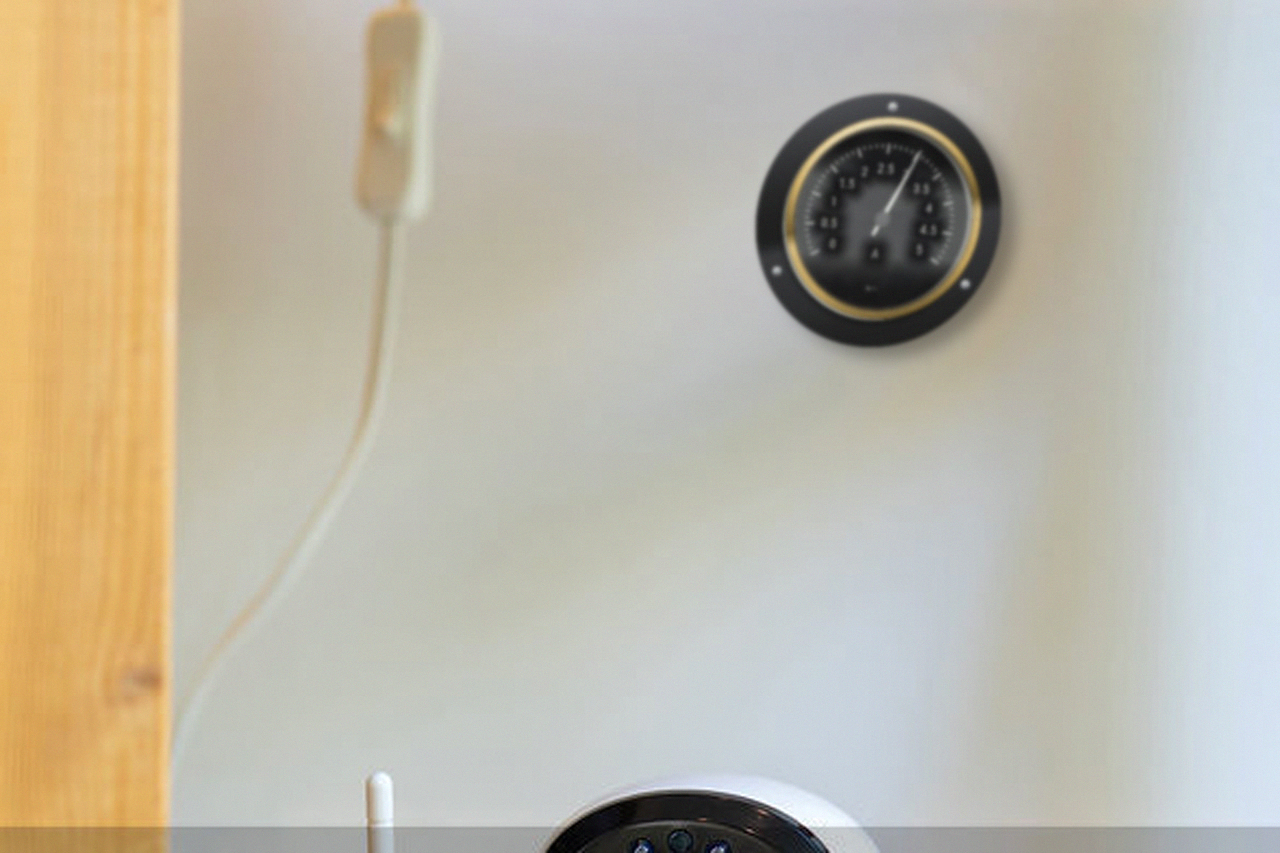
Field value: 3 A
